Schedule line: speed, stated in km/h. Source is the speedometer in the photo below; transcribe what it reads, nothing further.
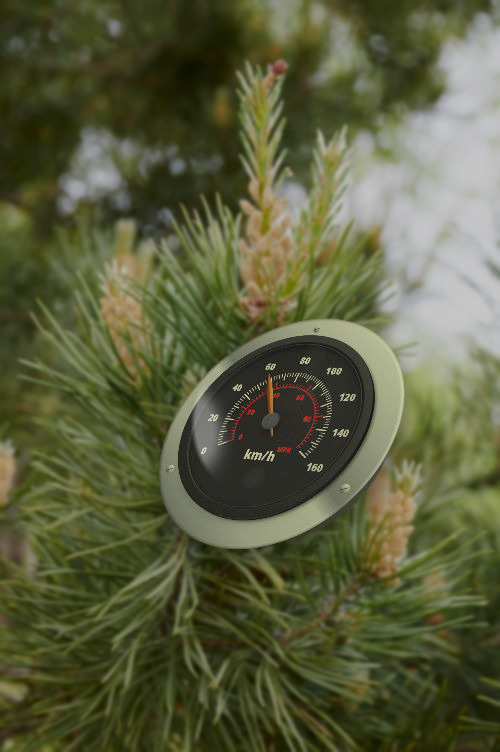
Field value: 60 km/h
